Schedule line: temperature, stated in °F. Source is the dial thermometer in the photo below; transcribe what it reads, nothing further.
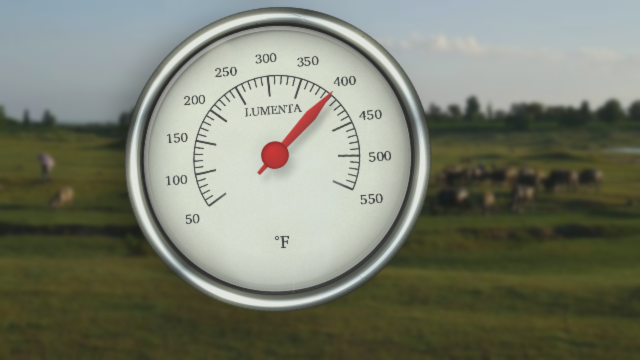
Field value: 400 °F
